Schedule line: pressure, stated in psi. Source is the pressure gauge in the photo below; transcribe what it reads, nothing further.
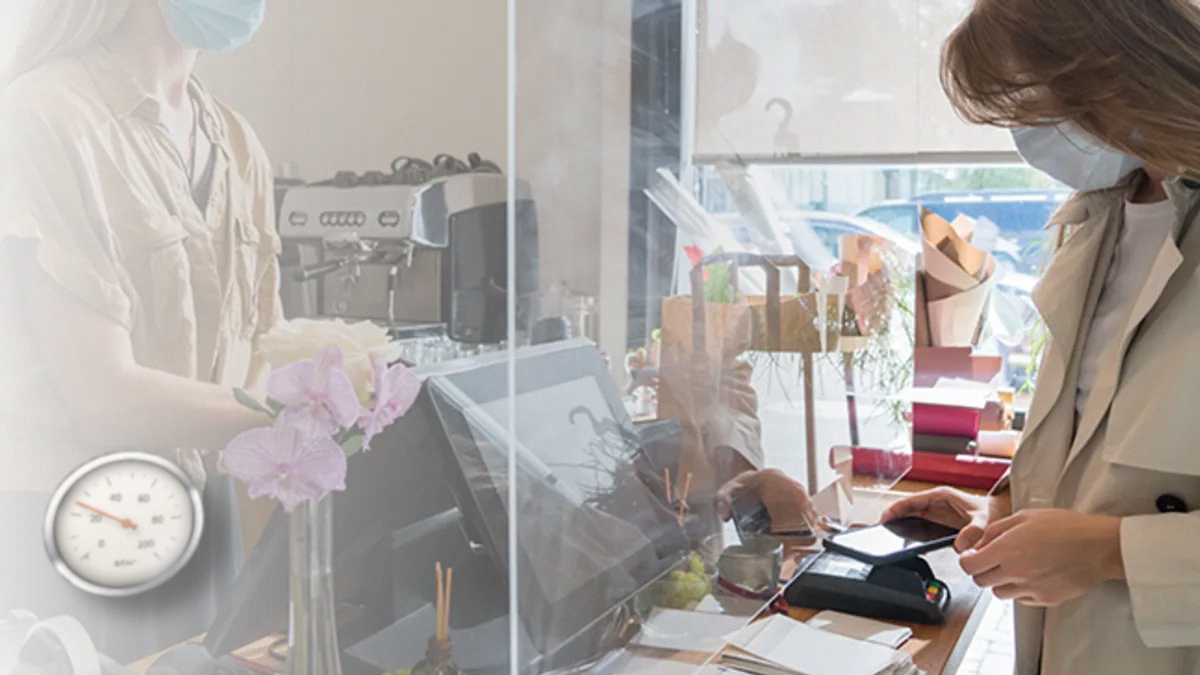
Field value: 25 psi
